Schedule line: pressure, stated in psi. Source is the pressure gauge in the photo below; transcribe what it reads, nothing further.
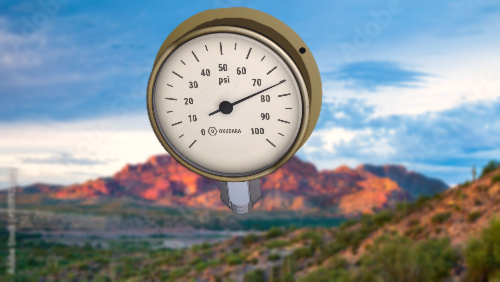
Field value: 75 psi
